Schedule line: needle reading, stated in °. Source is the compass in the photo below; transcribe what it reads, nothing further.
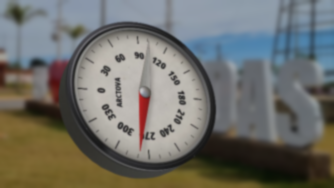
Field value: 280 °
